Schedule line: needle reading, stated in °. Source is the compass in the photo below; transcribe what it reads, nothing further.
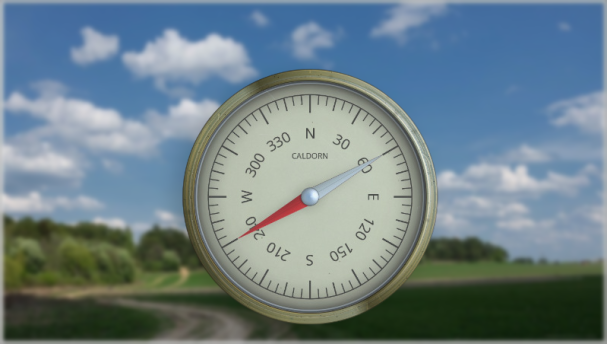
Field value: 240 °
